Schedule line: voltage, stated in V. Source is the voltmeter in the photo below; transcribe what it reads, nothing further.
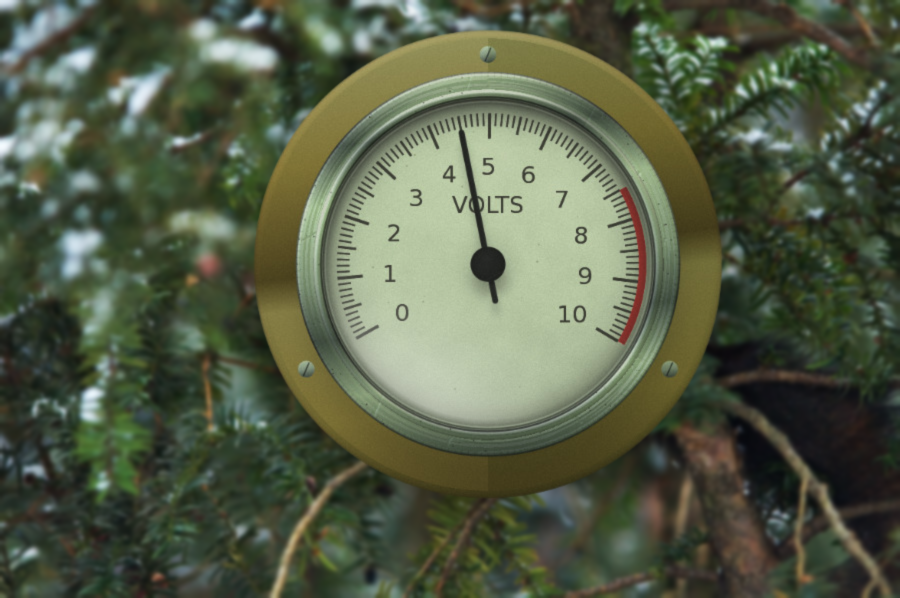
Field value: 4.5 V
